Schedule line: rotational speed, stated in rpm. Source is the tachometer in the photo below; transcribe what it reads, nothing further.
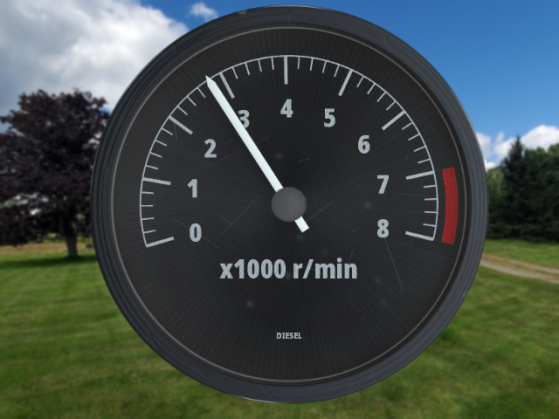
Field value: 2800 rpm
